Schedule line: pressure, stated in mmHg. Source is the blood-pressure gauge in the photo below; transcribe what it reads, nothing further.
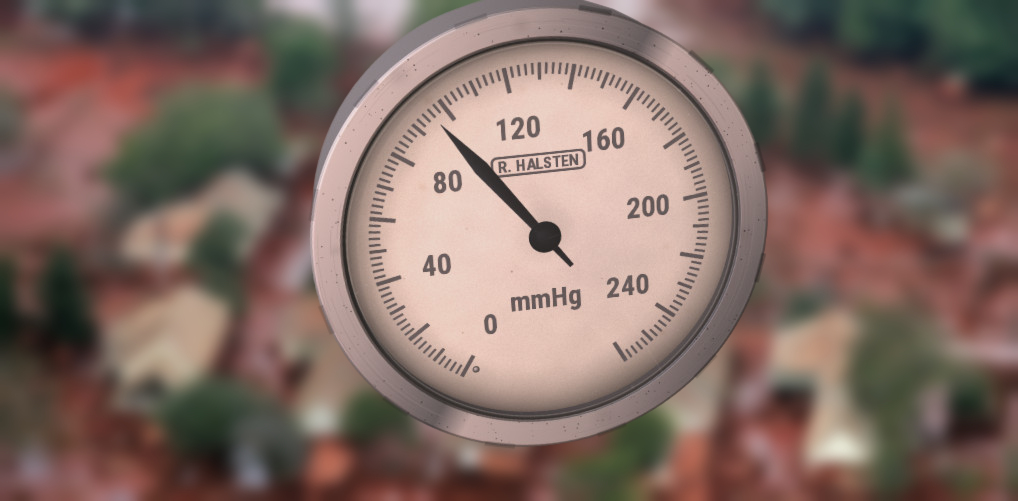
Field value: 96 mmHg
